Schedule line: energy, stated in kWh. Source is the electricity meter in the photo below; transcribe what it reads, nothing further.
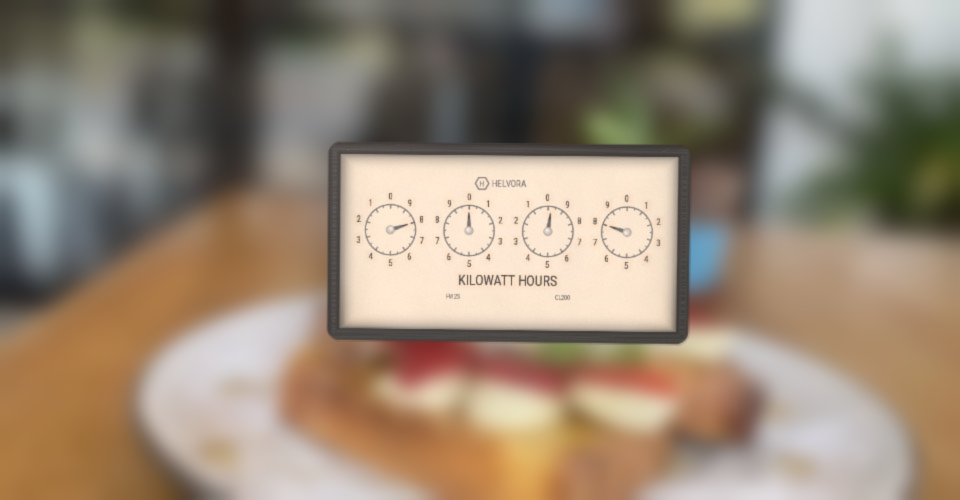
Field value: 7998 kWh
